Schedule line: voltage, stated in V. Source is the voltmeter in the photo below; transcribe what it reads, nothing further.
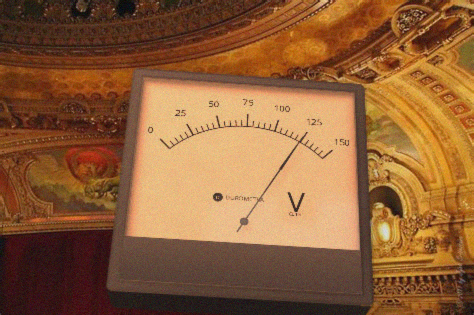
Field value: 125 V
